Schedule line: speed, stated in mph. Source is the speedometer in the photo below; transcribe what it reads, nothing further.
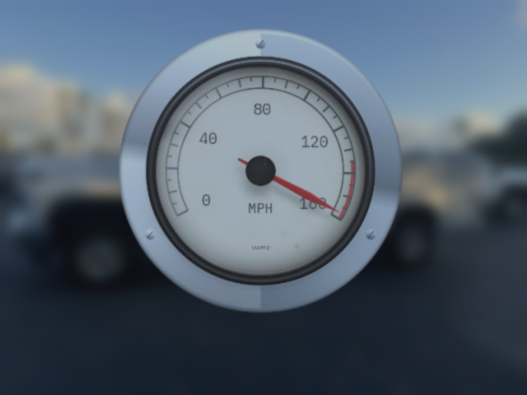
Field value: 157.5 mph
